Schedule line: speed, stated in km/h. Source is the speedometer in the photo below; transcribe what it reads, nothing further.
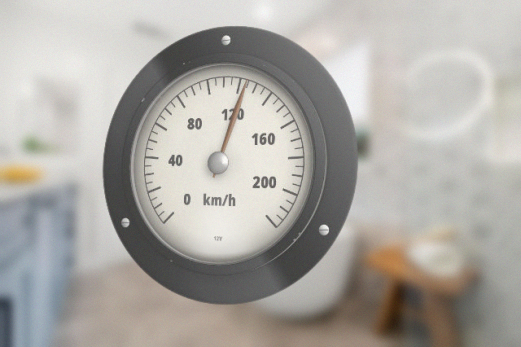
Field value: 125 km/h
